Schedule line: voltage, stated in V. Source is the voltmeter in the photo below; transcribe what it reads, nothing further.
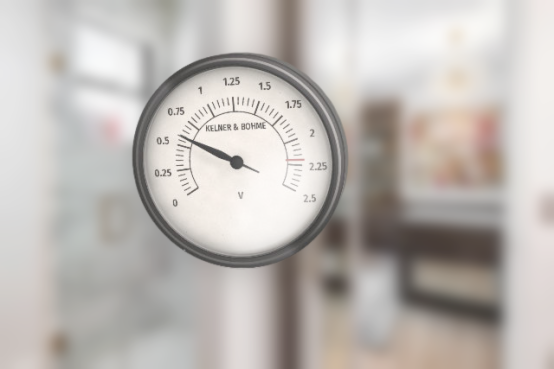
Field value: 0.6 V
